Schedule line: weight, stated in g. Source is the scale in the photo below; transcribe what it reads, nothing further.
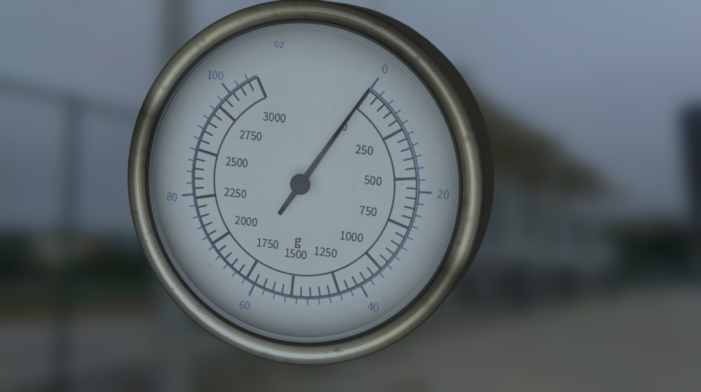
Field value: 0 g
